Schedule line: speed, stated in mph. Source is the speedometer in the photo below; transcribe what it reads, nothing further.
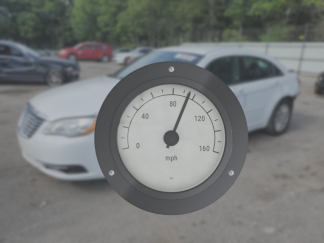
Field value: 95 mph
